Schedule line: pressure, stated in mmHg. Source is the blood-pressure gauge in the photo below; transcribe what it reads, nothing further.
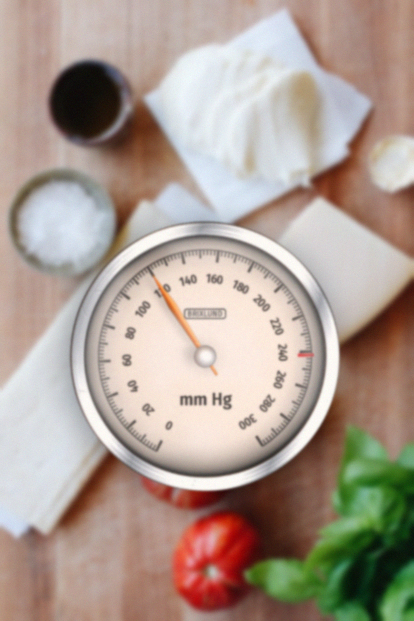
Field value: 120 mmHg
